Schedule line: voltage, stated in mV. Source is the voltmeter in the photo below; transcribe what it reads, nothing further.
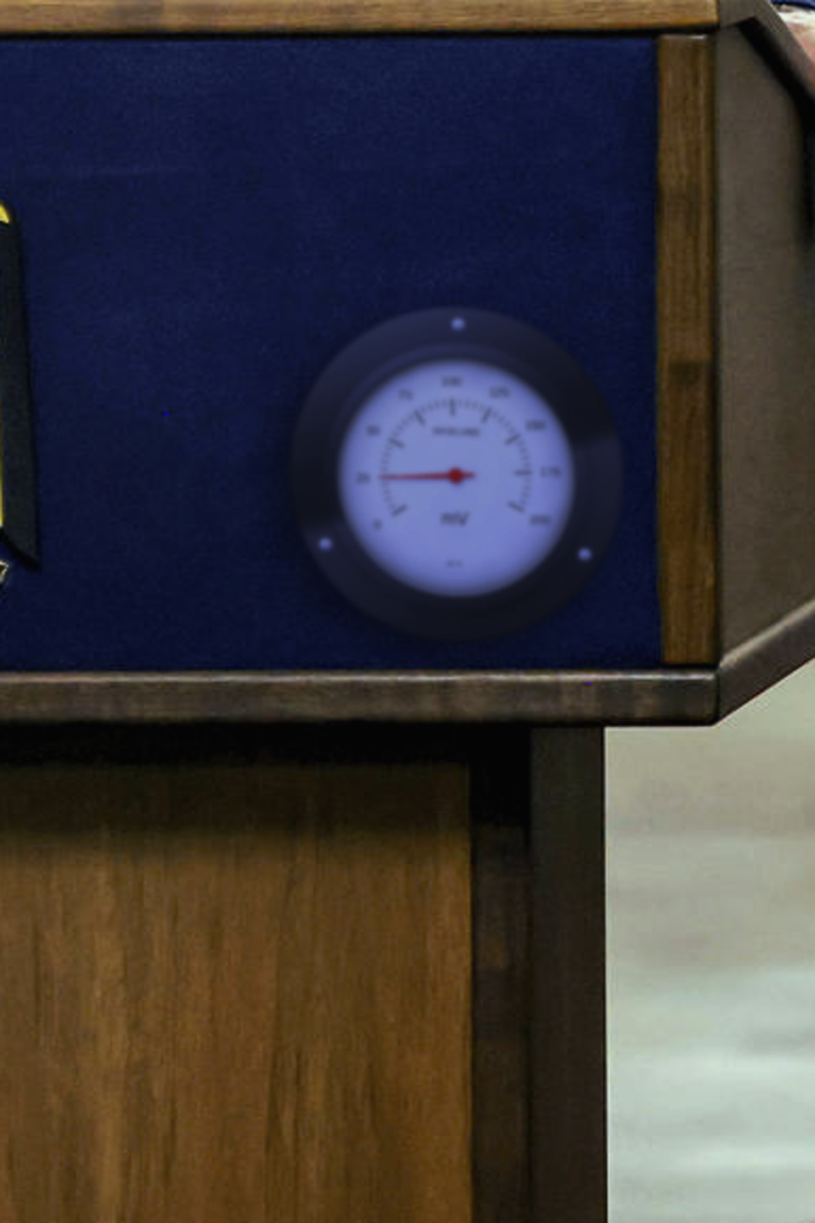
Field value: 25 mV
